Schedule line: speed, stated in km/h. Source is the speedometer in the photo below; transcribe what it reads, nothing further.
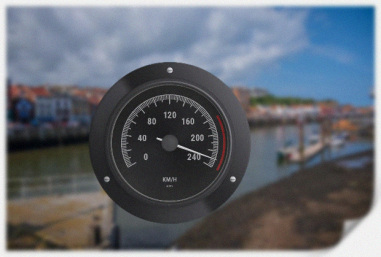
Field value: 230 km/h
